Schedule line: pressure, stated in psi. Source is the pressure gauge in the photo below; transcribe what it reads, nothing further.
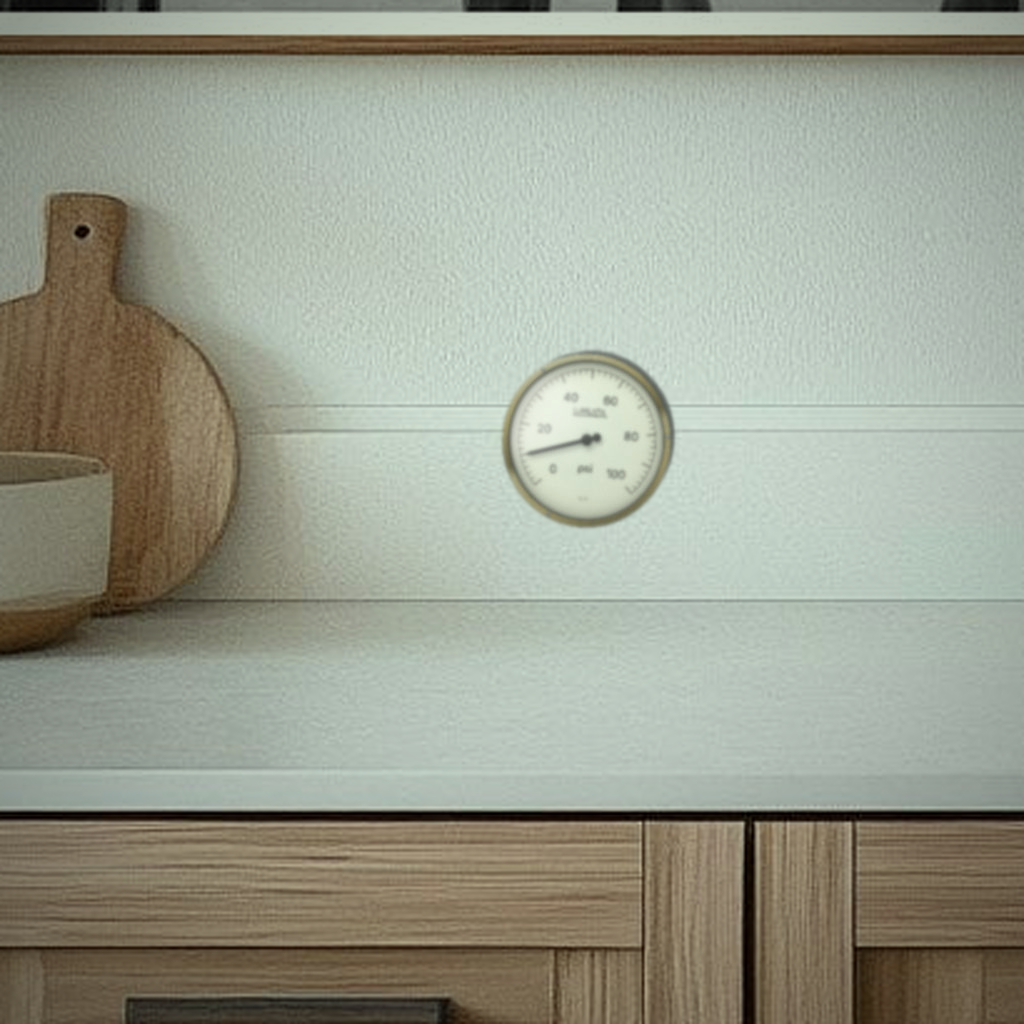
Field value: 10 psi
